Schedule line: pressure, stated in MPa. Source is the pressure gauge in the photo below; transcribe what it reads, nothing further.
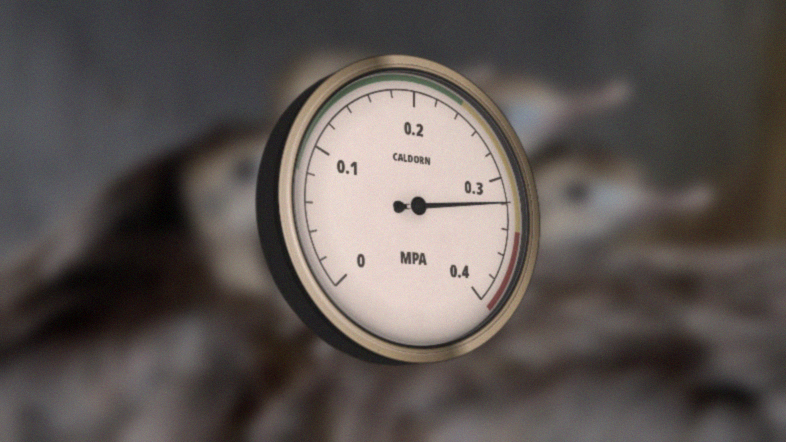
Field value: 0.32 MPa
